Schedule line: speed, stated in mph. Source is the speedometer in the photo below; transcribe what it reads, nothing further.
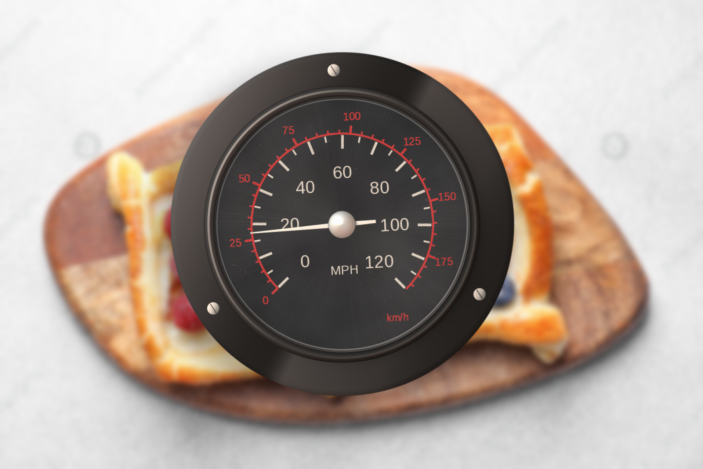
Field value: 17.5 mph
